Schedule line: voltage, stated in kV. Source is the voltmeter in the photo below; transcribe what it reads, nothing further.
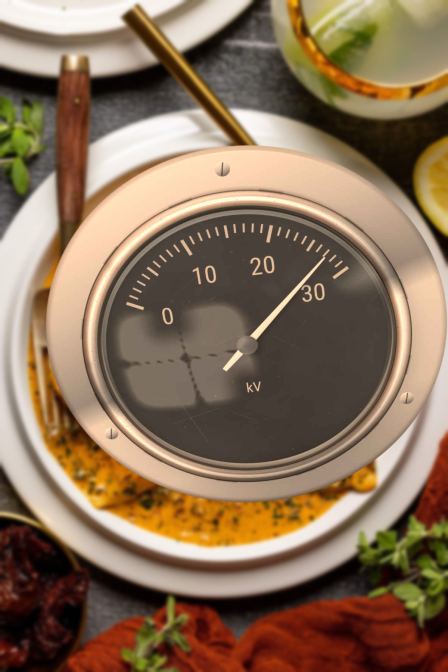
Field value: 27 kV
